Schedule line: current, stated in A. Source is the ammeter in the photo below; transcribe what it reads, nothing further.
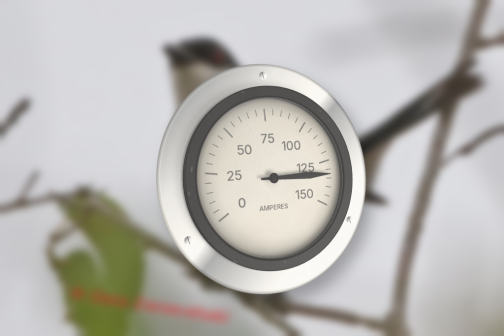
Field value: 132.5 A
